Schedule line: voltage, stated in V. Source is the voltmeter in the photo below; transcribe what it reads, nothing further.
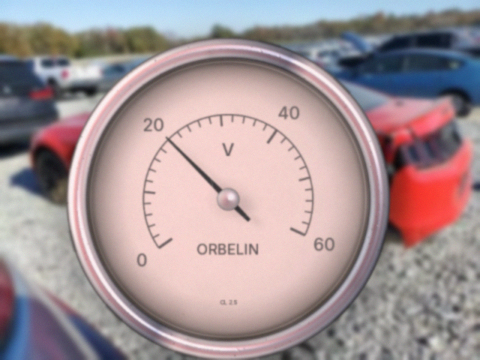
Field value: 20 V
